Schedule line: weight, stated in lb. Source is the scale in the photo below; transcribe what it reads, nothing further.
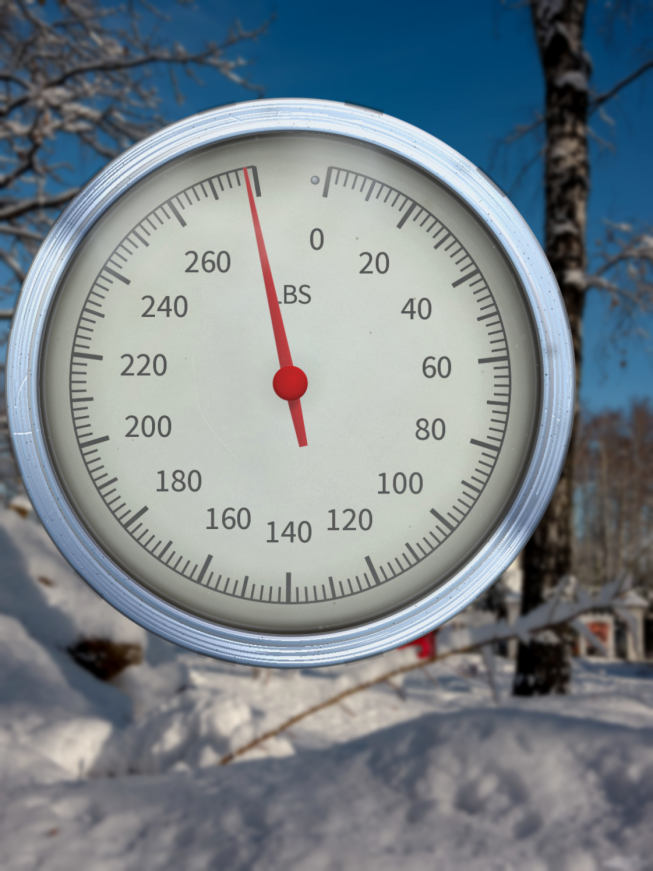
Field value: 278 lb
